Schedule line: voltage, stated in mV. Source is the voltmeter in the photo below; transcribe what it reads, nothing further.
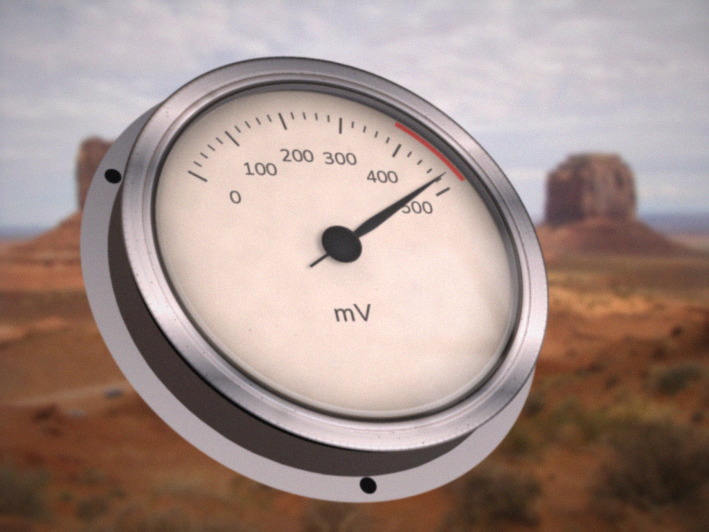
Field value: 480 mV
